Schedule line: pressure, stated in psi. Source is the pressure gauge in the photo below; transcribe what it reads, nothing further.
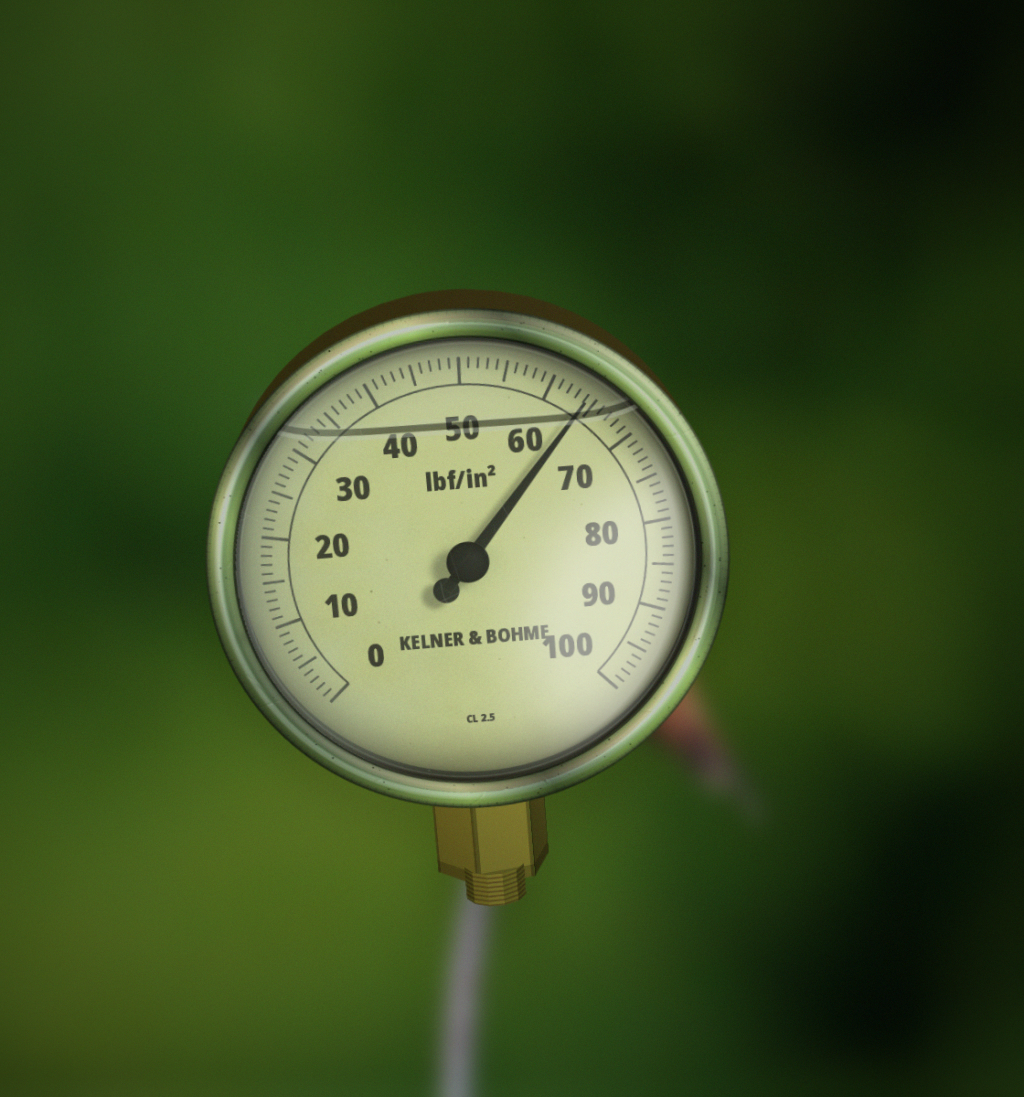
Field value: 64 psi
